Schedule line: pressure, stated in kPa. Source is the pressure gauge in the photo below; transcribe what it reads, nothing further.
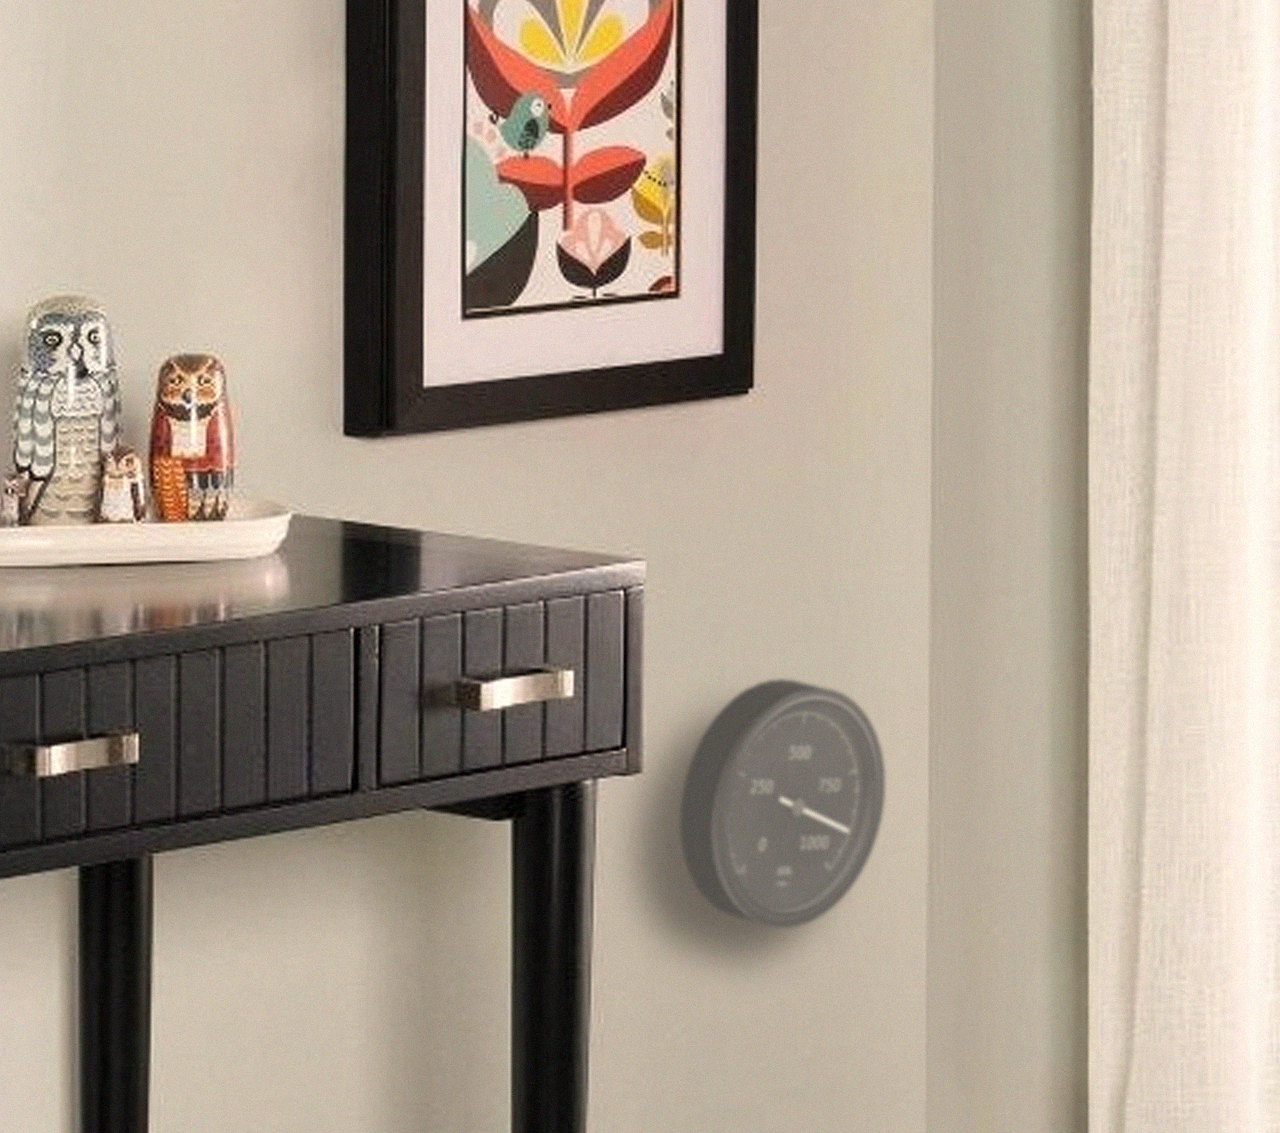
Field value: 900 kPa
